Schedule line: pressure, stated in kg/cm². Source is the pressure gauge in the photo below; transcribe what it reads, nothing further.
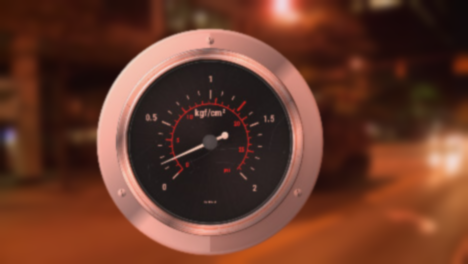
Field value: 0.15 kg/cm²
